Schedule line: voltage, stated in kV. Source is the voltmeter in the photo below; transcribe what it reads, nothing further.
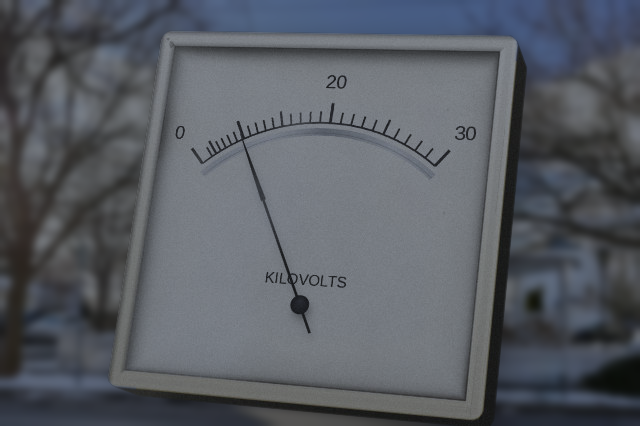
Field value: 10 kV
